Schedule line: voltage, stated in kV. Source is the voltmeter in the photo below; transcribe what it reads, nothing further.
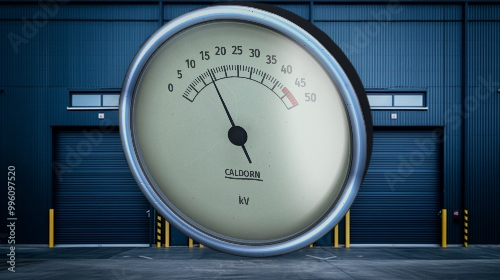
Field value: 15 kV
